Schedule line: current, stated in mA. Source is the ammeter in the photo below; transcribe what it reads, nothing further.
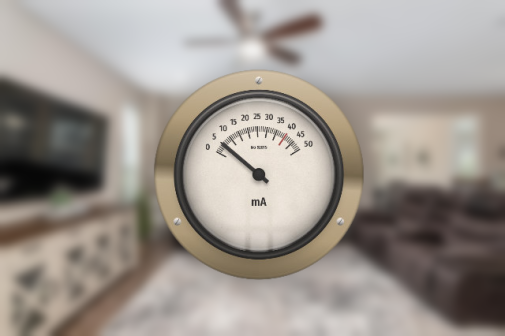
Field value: 5 mA
